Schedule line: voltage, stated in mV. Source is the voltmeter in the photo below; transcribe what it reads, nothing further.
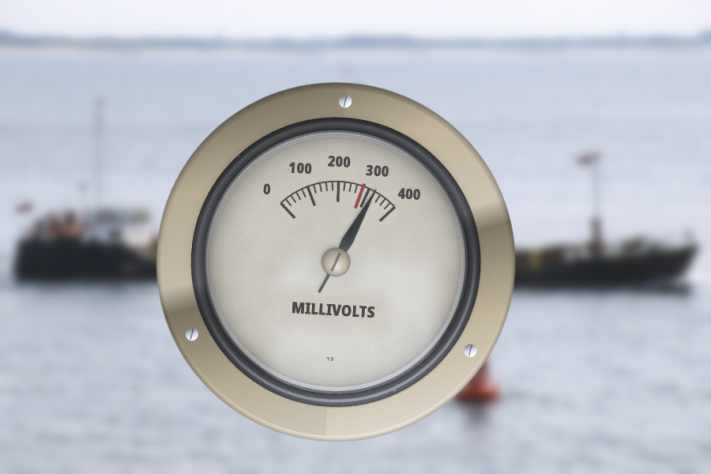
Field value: 320 mV
